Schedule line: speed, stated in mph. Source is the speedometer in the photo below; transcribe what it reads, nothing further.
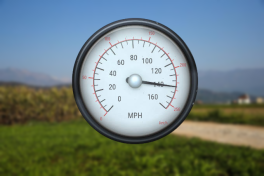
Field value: 140 mph
